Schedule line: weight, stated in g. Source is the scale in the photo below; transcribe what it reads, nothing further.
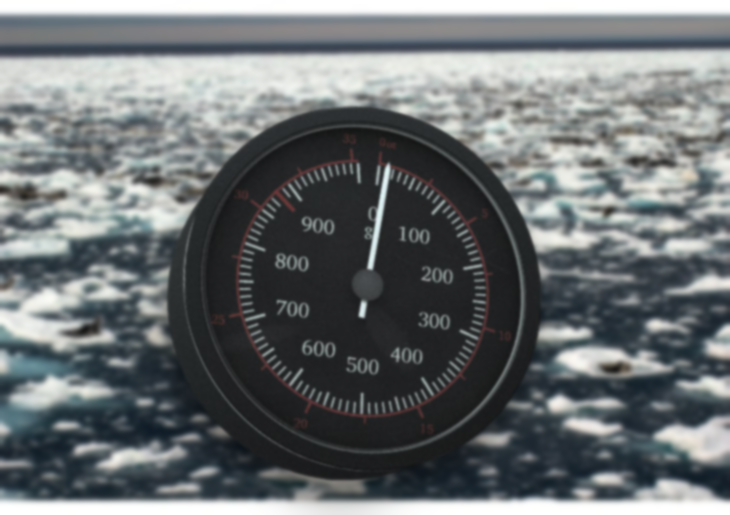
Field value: 10 g
